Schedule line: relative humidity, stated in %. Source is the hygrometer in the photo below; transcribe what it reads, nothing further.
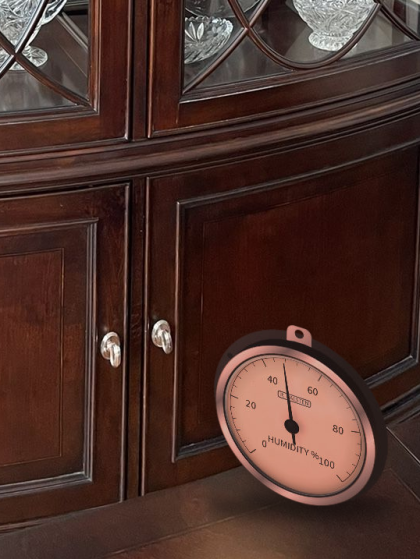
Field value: 48 %
